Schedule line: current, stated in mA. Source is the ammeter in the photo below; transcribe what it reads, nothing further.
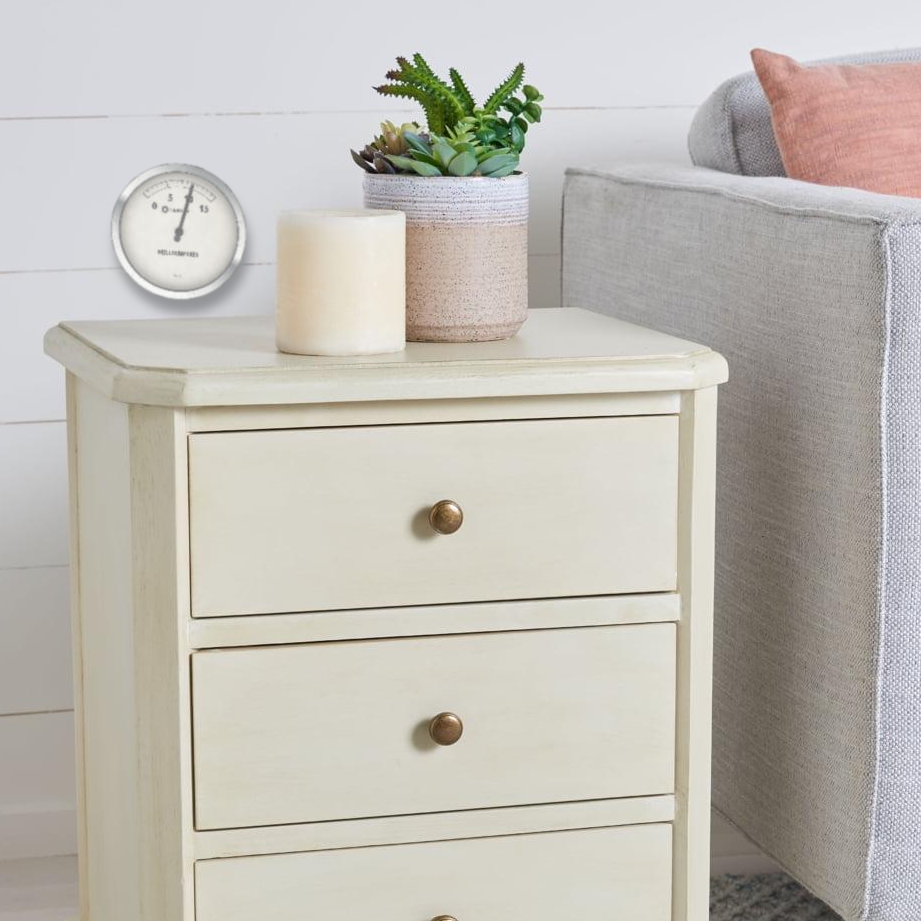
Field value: 10 mA
